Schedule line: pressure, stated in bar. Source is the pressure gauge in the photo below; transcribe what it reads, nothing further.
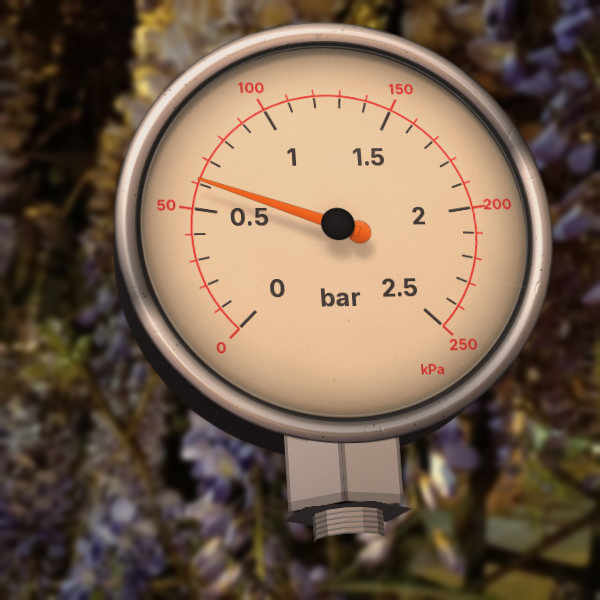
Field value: 0.6 bar
